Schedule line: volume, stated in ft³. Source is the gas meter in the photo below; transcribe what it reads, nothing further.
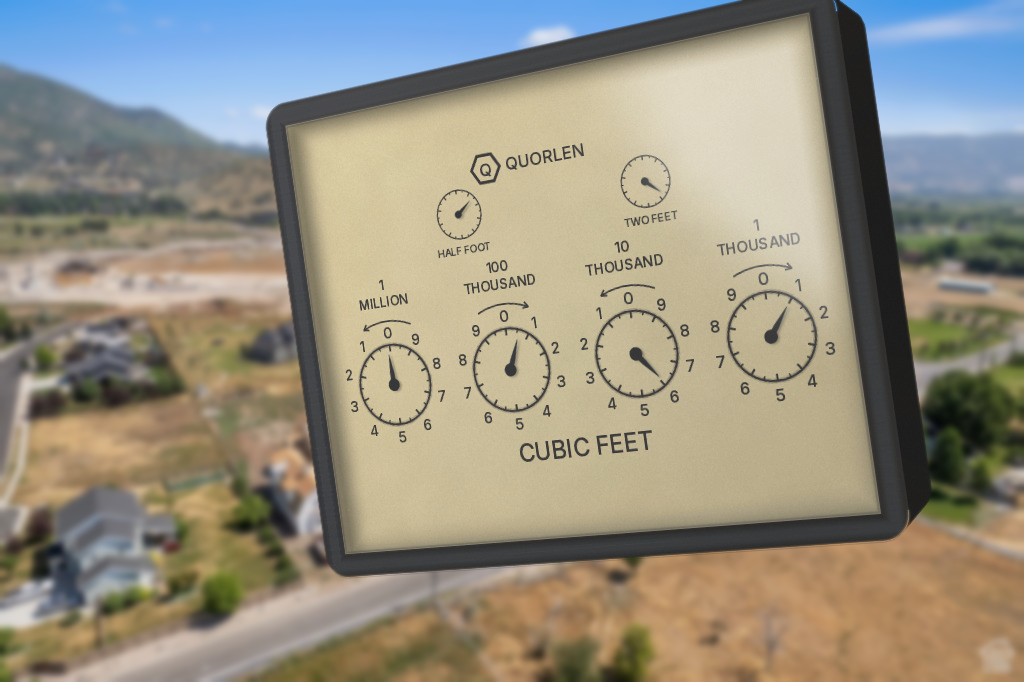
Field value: 6100 ft³
